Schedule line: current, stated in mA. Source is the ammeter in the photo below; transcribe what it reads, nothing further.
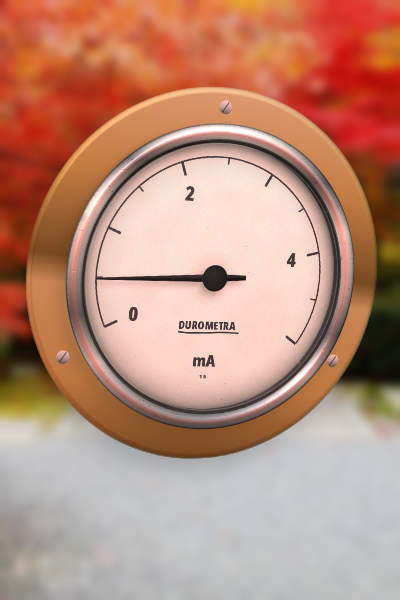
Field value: 0.5 mA
